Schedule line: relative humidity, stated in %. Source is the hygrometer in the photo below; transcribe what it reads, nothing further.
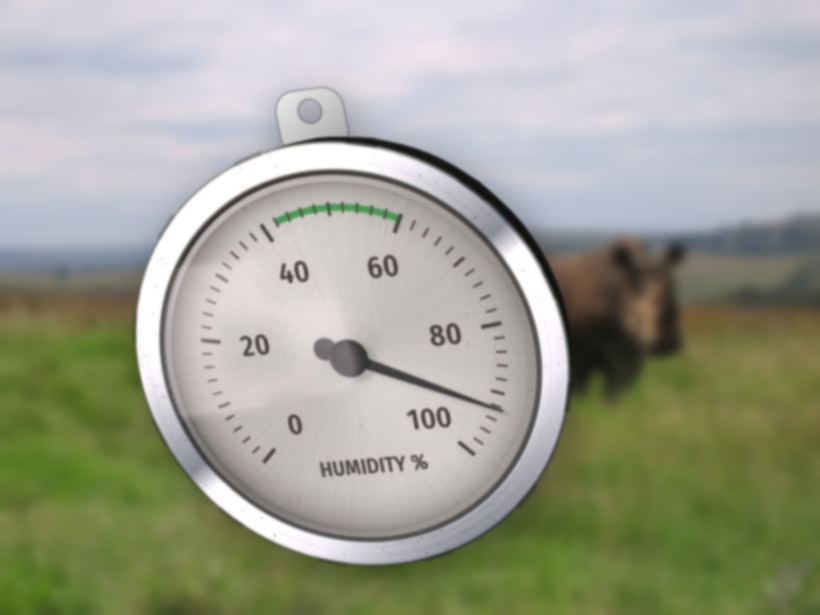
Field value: 92 %
